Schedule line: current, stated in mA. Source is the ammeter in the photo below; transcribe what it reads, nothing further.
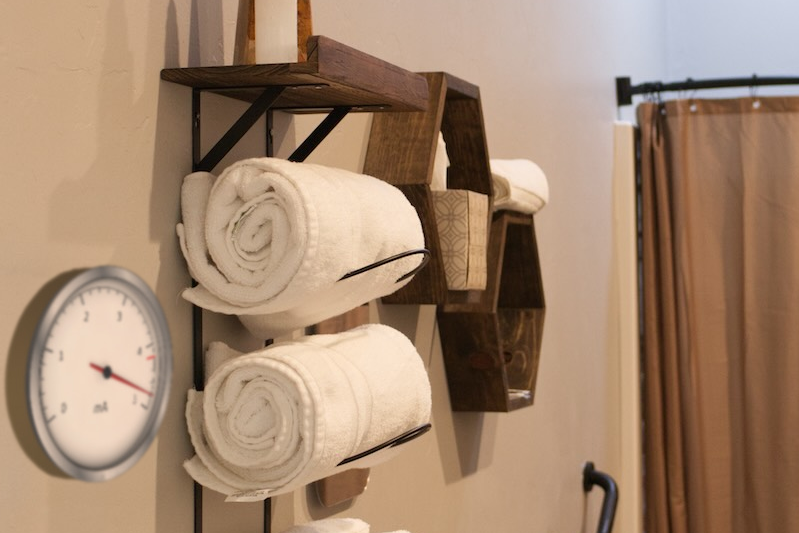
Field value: 4.8 mA
